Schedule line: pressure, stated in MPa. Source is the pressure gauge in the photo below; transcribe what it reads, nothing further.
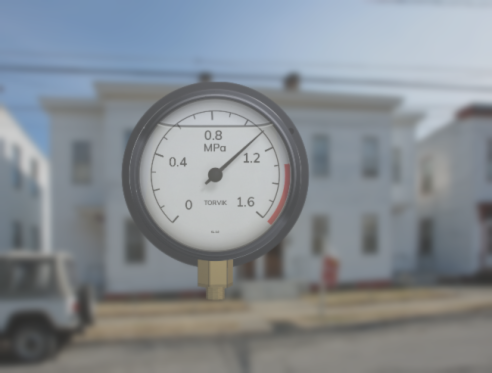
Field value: 1.1 MPa
